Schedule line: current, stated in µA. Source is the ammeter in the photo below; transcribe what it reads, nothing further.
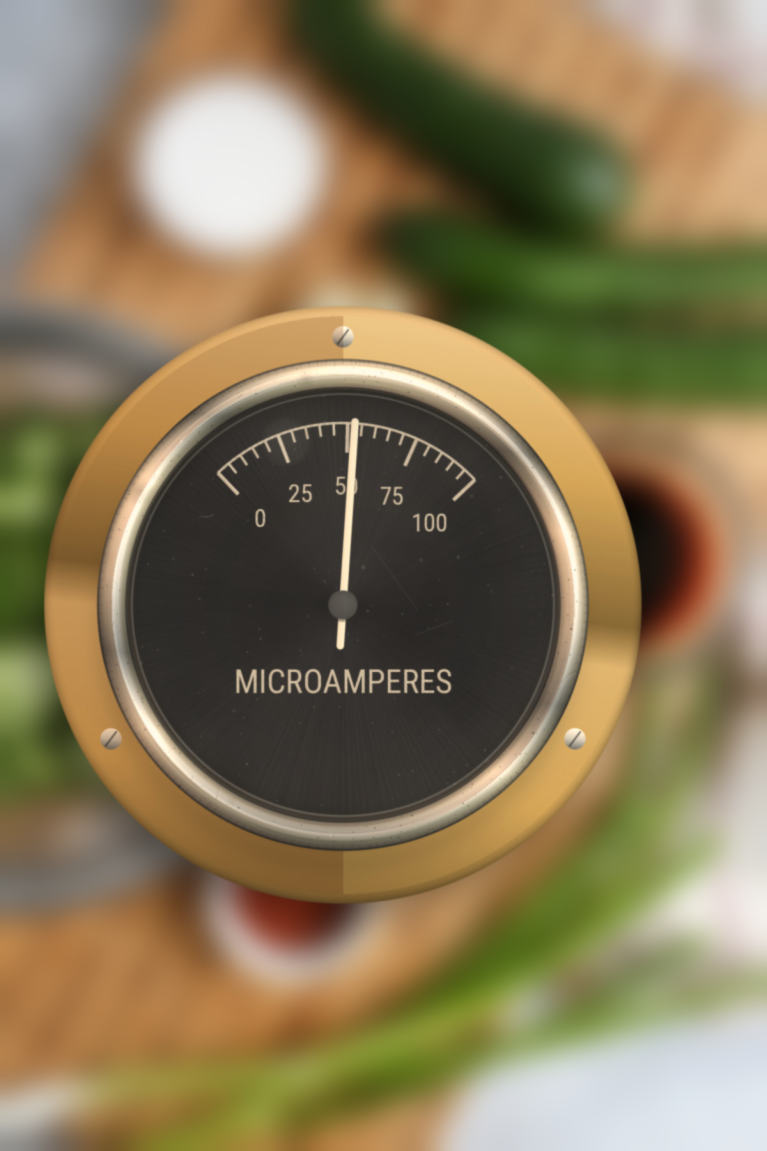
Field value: 52.5 µA
